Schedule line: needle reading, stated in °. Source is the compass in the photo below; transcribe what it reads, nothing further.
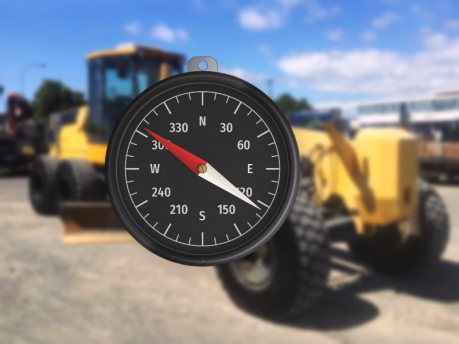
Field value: 305 °
